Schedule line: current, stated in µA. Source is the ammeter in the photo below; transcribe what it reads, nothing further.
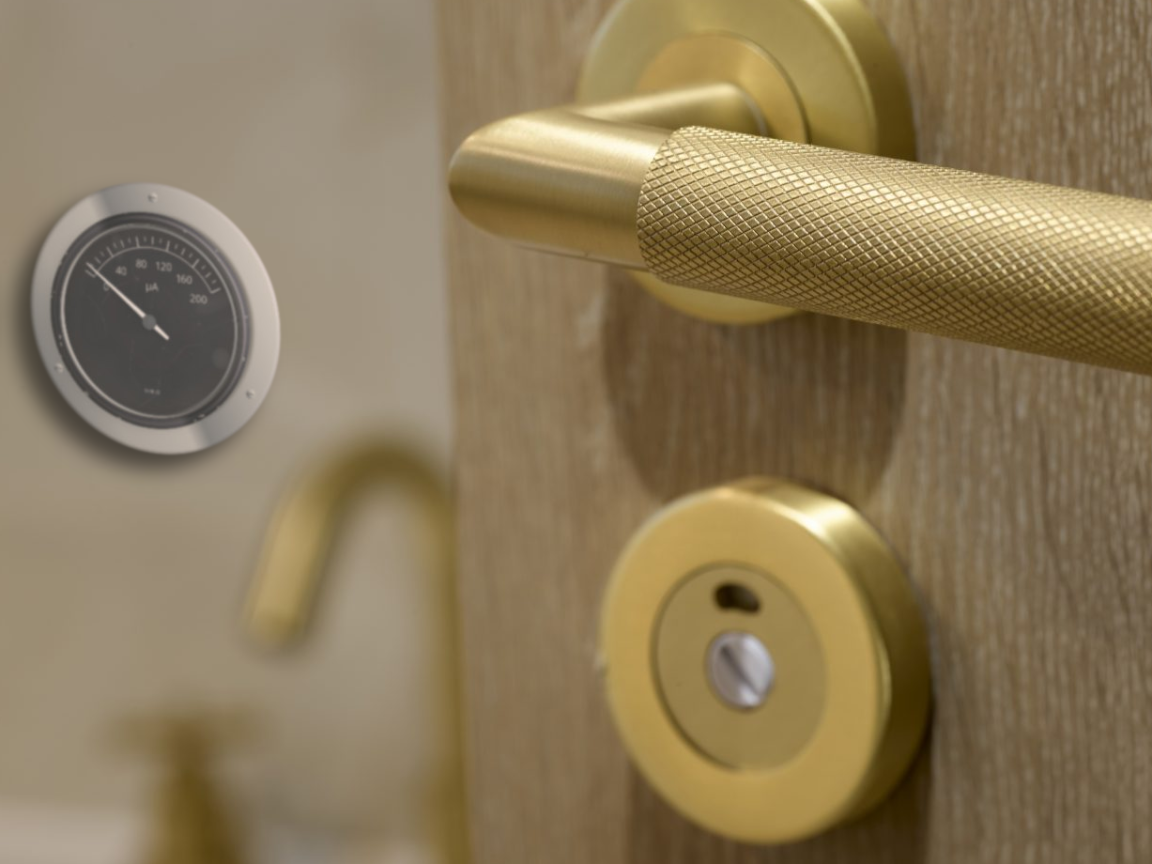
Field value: 10 µA
